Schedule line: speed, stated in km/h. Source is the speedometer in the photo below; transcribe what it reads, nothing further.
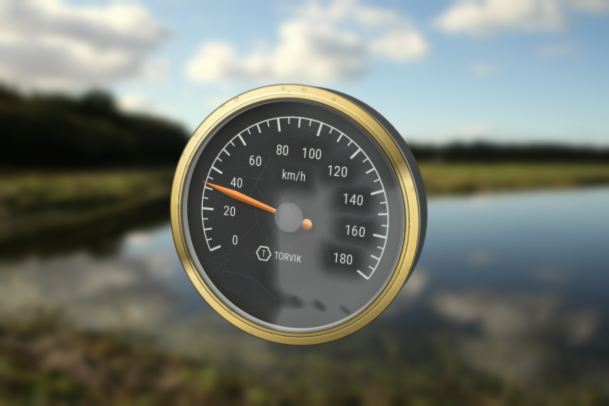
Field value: 32.5 km/h
